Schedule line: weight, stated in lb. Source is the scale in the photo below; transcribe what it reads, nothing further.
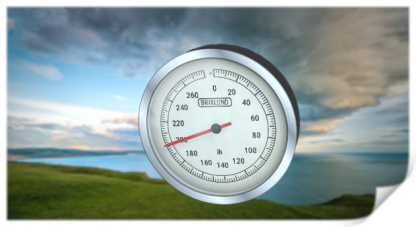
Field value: 200 lb
